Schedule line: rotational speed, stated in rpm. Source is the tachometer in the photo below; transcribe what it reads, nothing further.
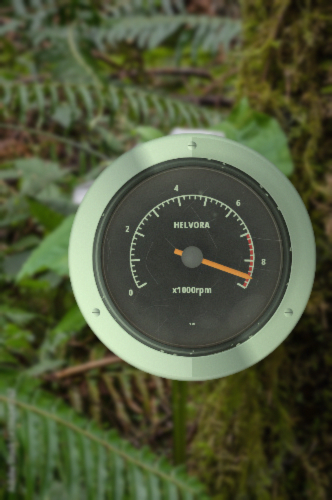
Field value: 8600 rpm
